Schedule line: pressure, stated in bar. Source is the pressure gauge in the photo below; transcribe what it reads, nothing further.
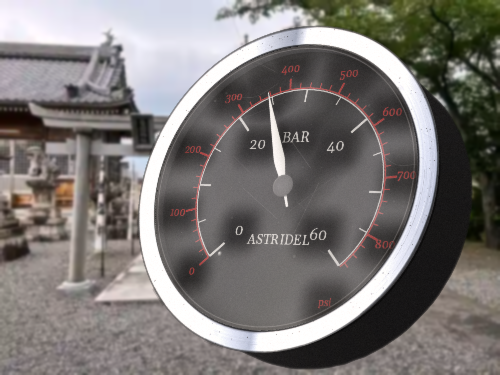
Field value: 25 bar
